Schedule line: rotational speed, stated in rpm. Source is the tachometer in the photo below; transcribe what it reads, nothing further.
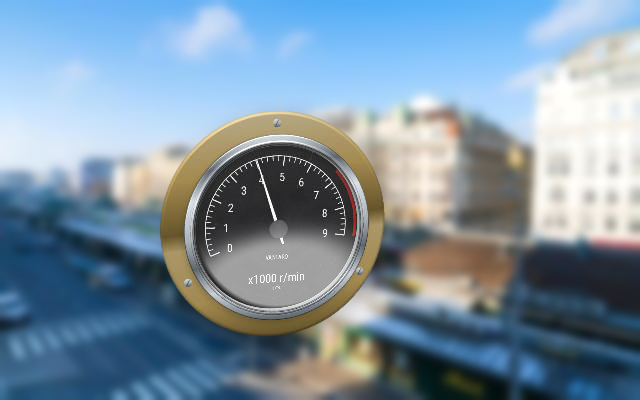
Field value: 4000 rpm
